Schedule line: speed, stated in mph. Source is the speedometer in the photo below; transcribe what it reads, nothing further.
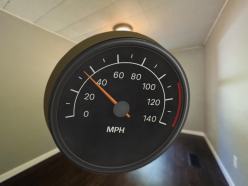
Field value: 35 mph
